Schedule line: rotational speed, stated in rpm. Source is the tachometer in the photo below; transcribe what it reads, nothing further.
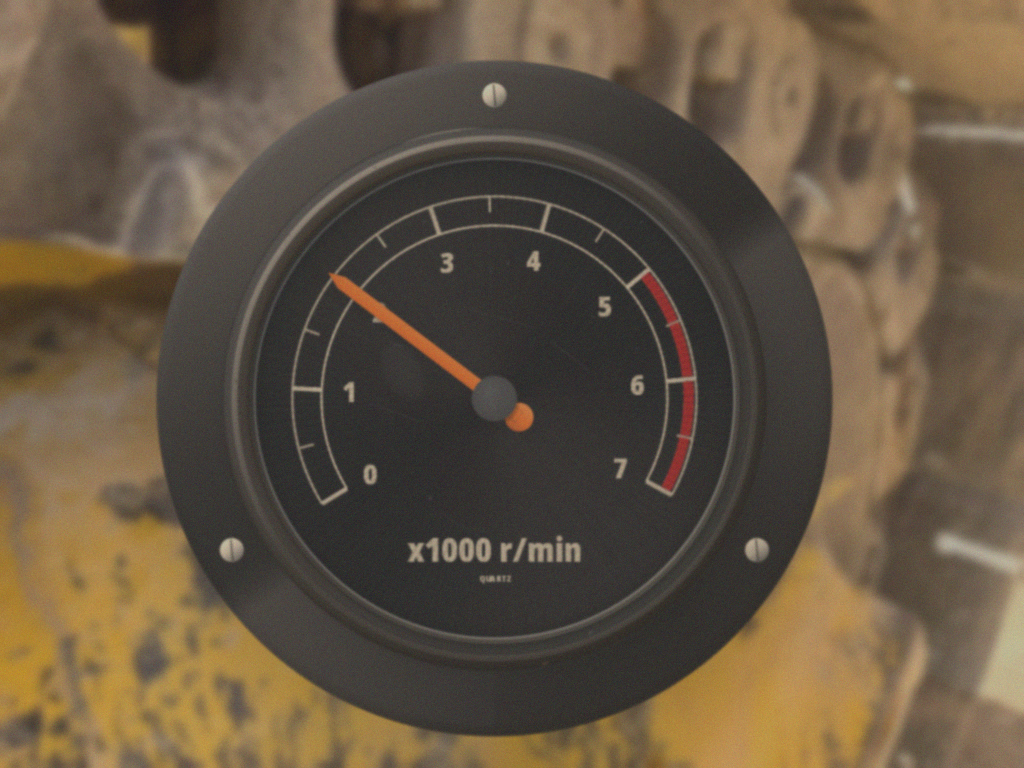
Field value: 2000 rpm
